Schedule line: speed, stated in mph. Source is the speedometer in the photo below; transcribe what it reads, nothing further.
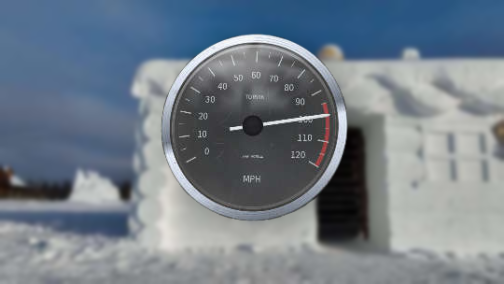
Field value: 100 mph
